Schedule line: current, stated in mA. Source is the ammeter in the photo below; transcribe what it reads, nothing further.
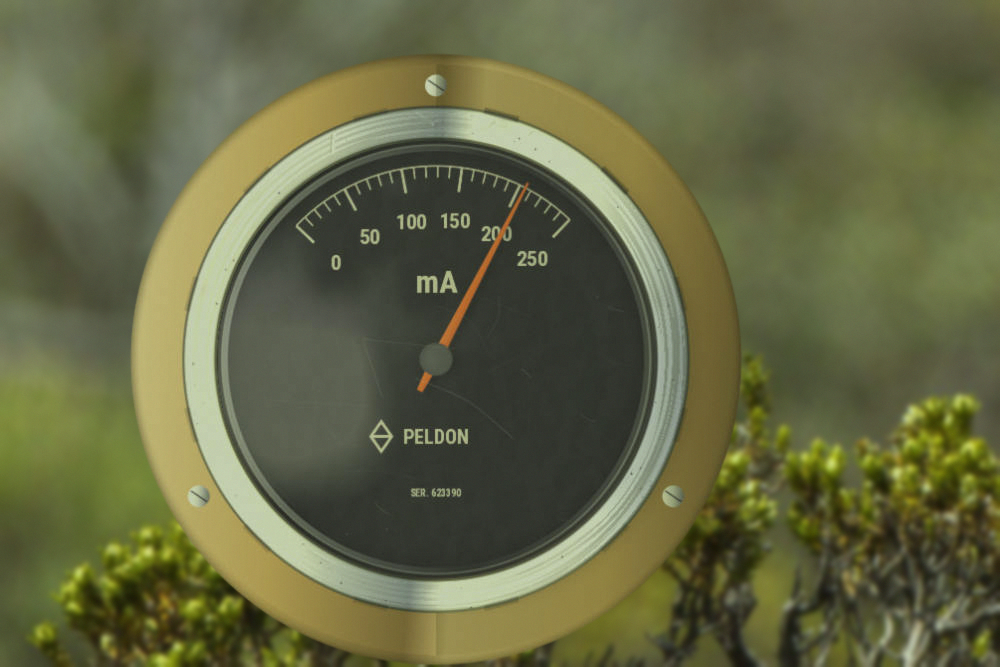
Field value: 205 mA
